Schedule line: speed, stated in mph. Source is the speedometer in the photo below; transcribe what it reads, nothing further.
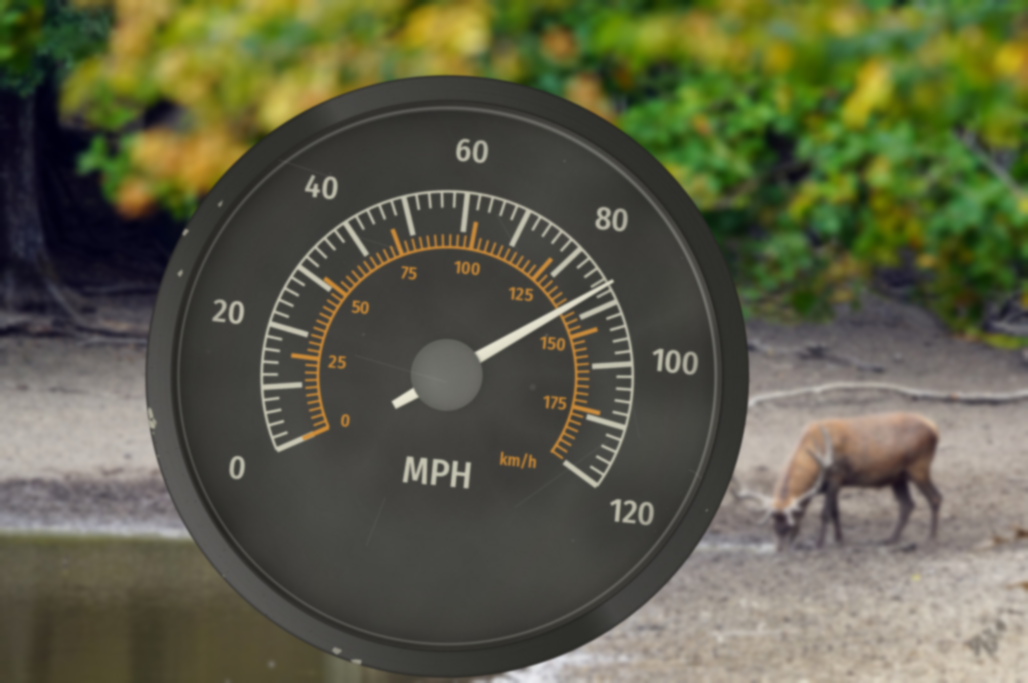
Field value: 87 mph
